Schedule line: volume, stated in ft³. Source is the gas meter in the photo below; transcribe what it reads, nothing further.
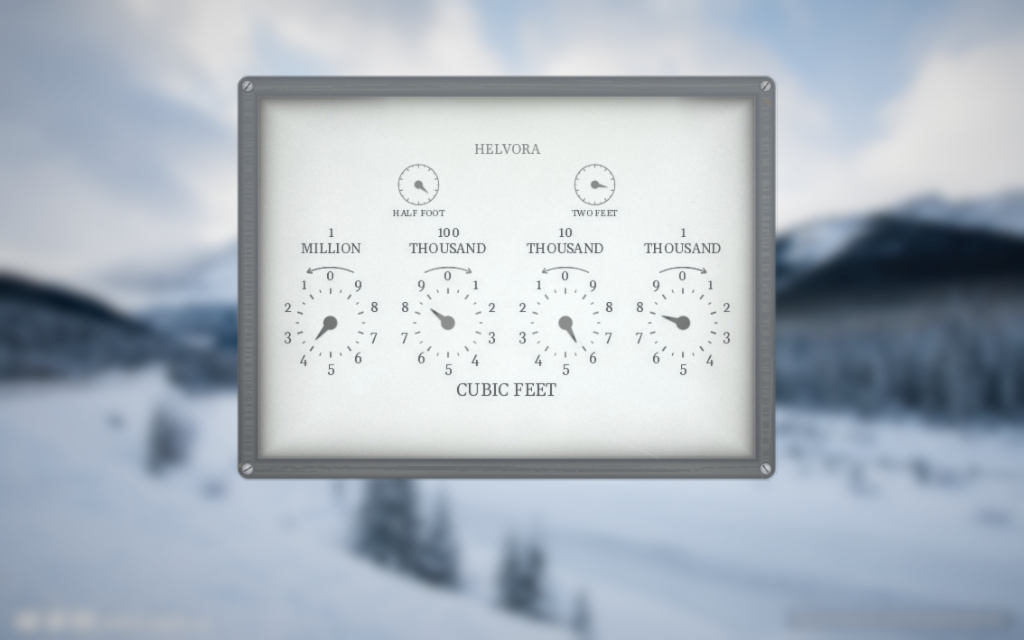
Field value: 385800 ft³
